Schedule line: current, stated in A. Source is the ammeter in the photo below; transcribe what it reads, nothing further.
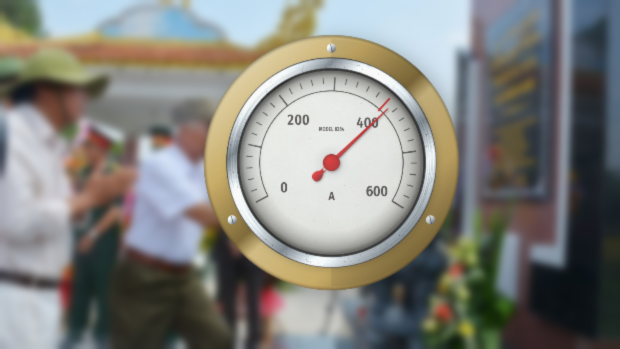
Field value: 410 A
